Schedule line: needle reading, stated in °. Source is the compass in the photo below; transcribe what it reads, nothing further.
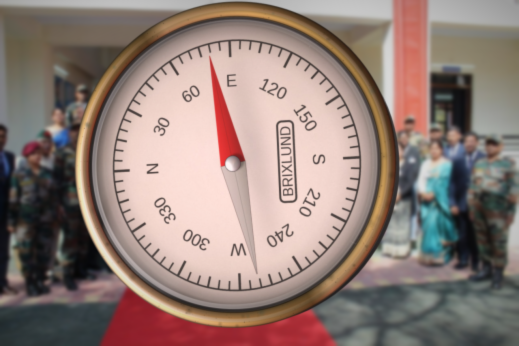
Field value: 80 °
